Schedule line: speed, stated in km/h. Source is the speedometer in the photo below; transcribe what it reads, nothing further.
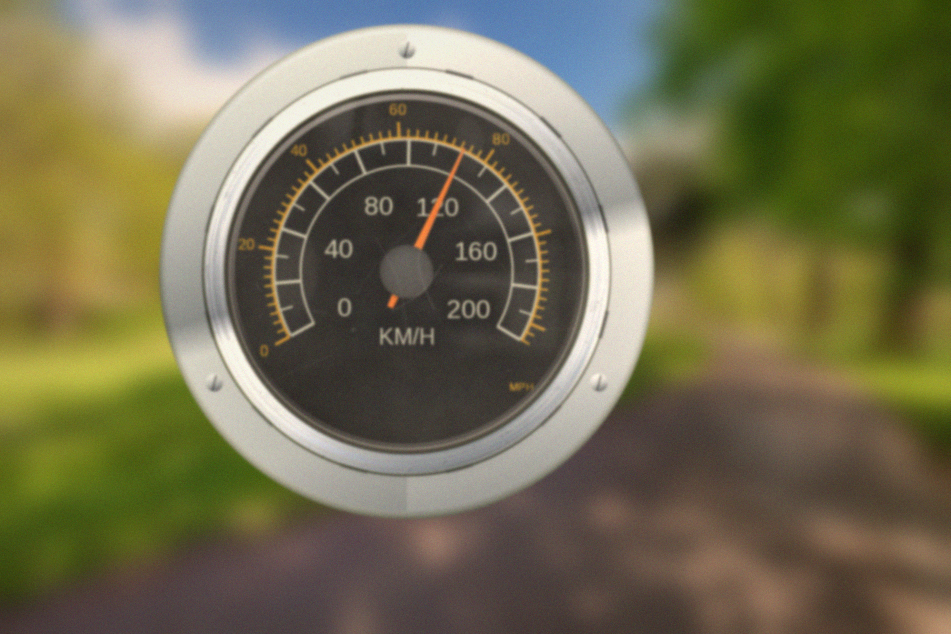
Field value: 120 km/h
